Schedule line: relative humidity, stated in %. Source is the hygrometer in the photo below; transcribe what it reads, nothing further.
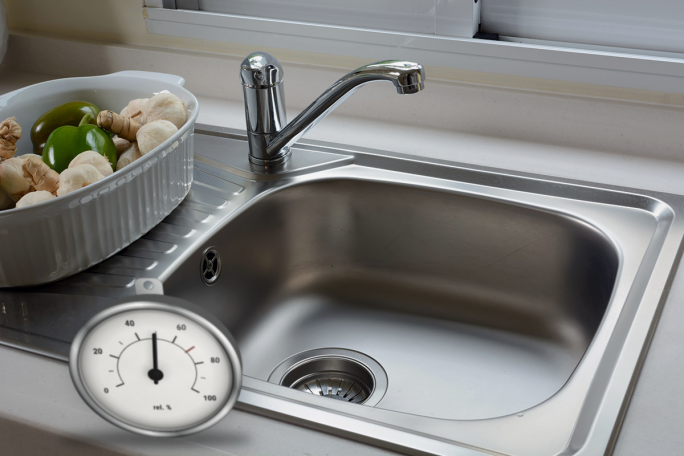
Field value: 50 %
